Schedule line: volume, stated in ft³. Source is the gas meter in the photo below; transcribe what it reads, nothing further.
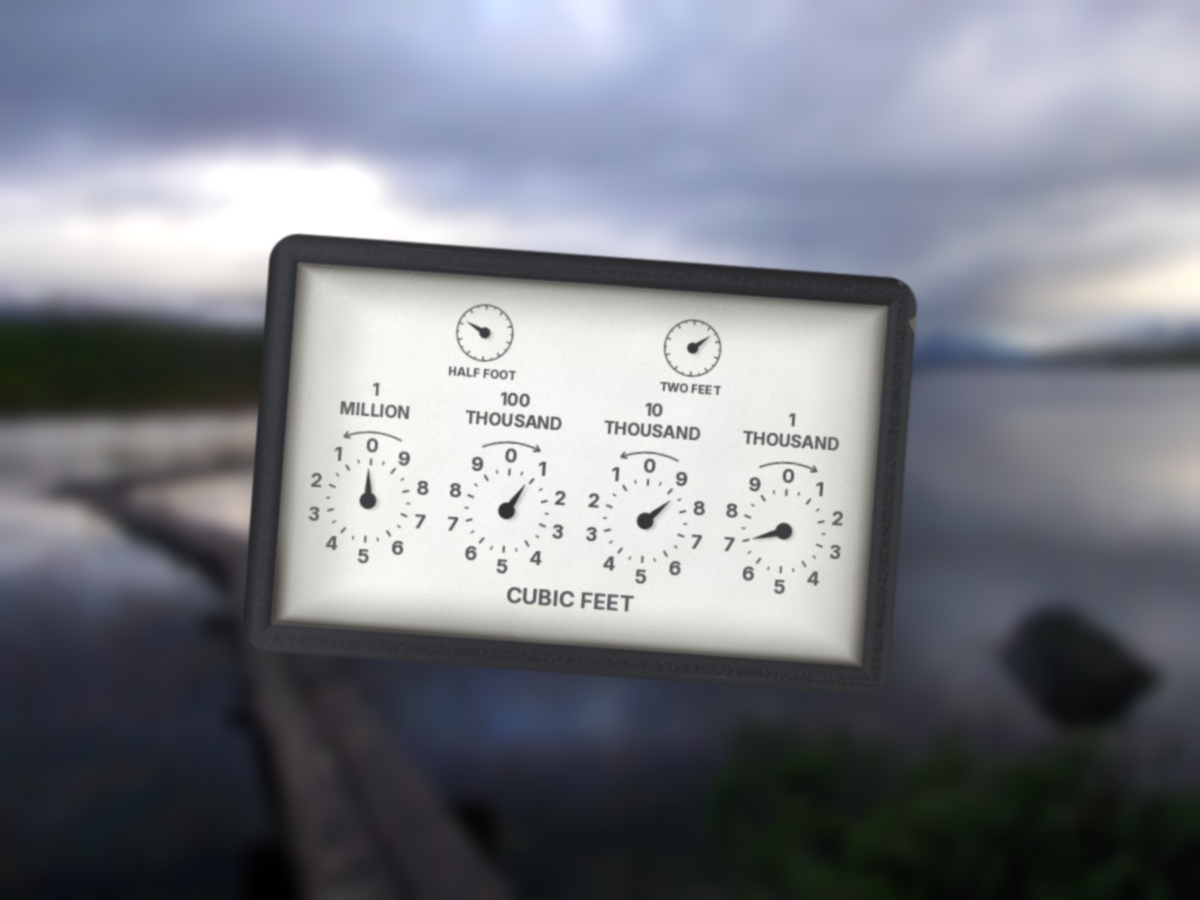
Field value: 8700 ft³
